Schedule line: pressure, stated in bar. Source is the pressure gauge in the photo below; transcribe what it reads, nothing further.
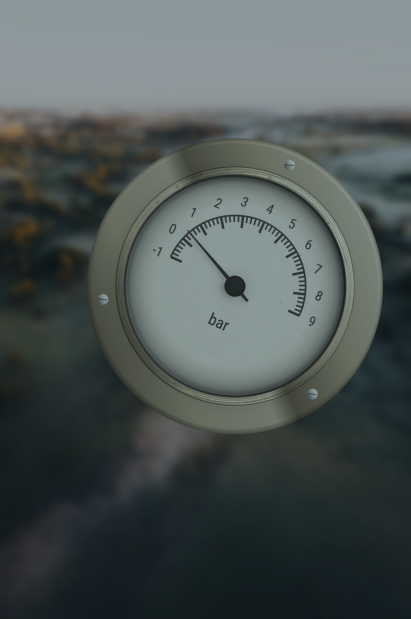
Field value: 0.4 bar
